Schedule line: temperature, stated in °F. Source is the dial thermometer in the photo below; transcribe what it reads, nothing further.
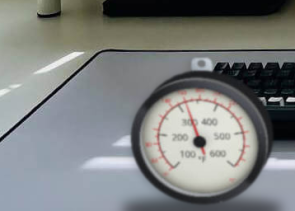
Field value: 325 °F
